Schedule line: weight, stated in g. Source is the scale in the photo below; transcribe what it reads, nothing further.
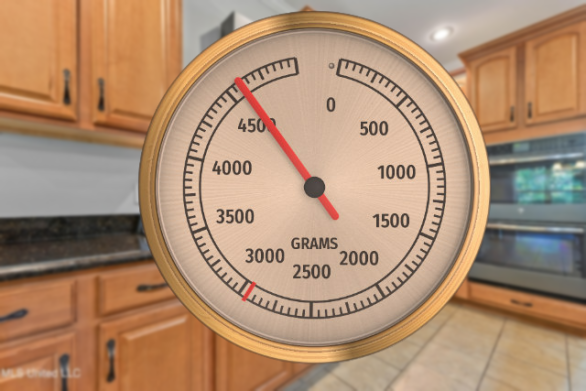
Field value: 4600 g
